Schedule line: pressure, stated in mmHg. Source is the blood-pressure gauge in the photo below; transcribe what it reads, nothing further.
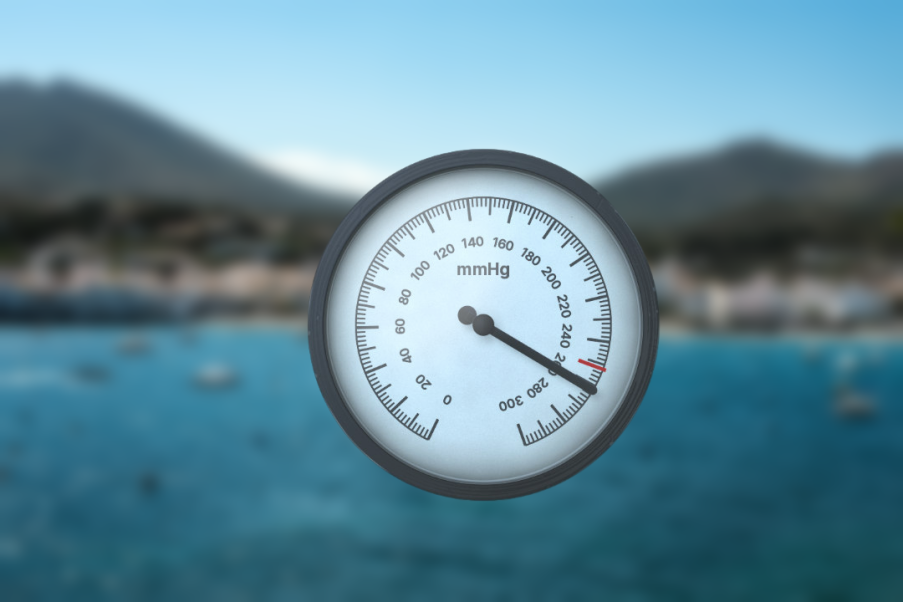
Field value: 262 mmHg
